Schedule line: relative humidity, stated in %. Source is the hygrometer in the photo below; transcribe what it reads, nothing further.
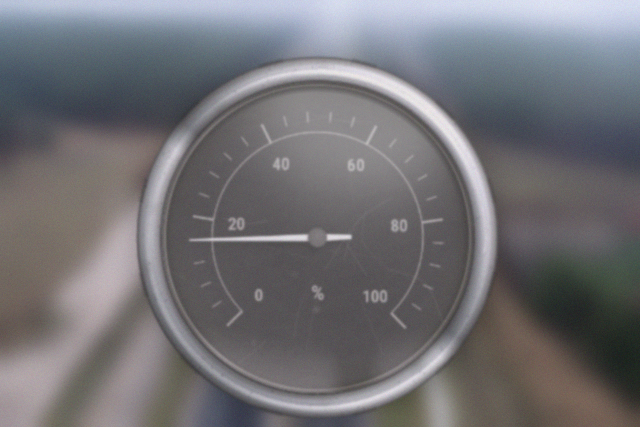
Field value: 16 %
